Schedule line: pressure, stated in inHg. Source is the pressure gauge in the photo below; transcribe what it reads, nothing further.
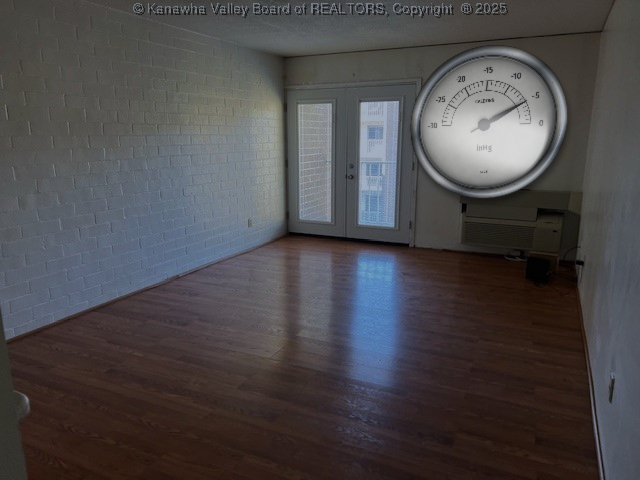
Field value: -5 inHg
